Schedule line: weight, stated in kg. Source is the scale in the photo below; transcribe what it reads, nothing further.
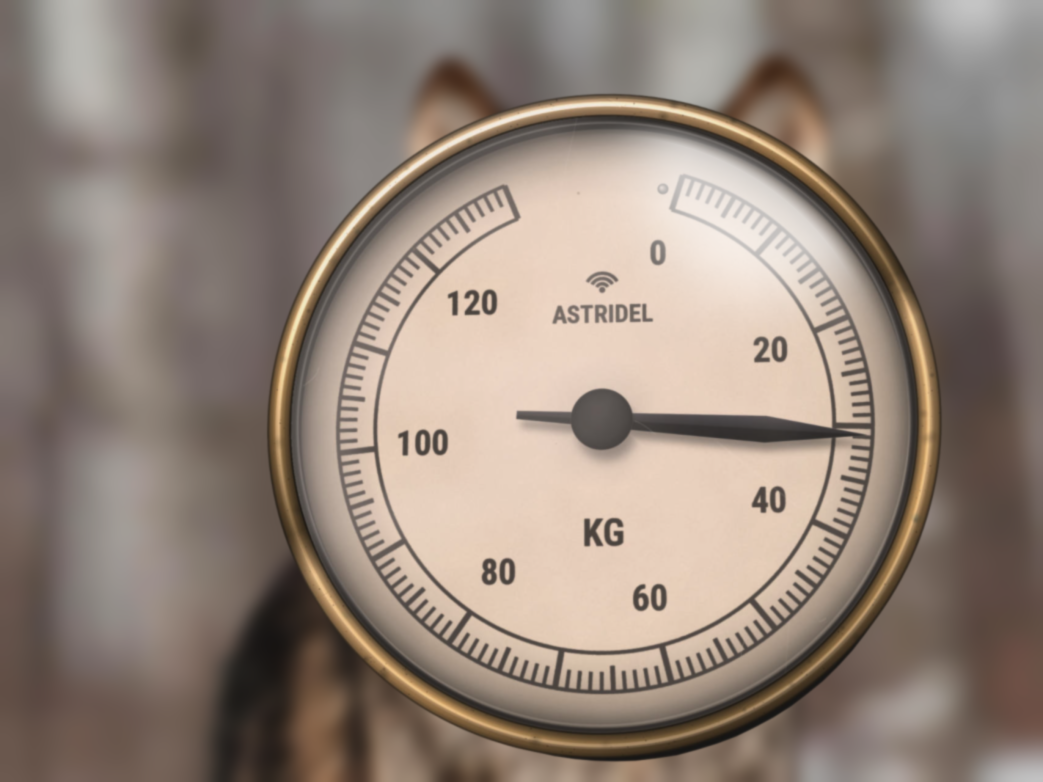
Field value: 31 kg
